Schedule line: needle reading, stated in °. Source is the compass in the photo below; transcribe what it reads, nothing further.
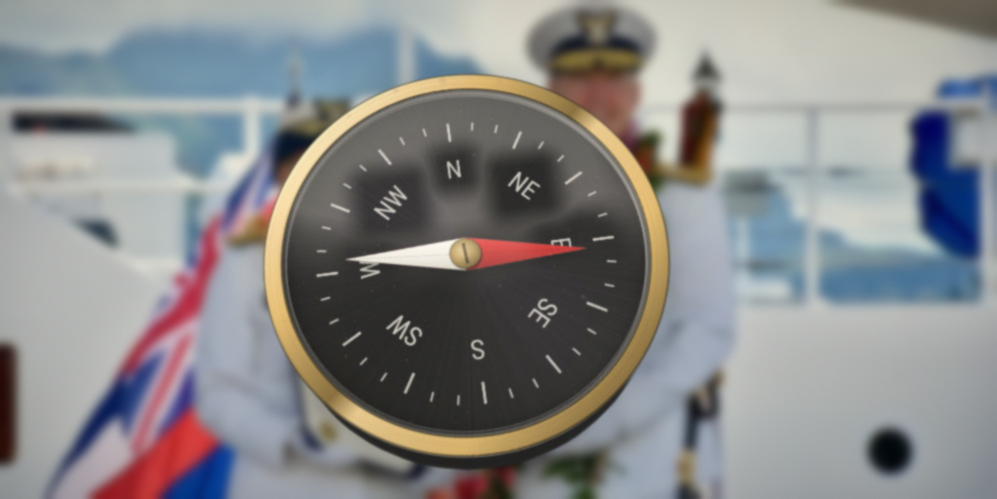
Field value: 95 °
